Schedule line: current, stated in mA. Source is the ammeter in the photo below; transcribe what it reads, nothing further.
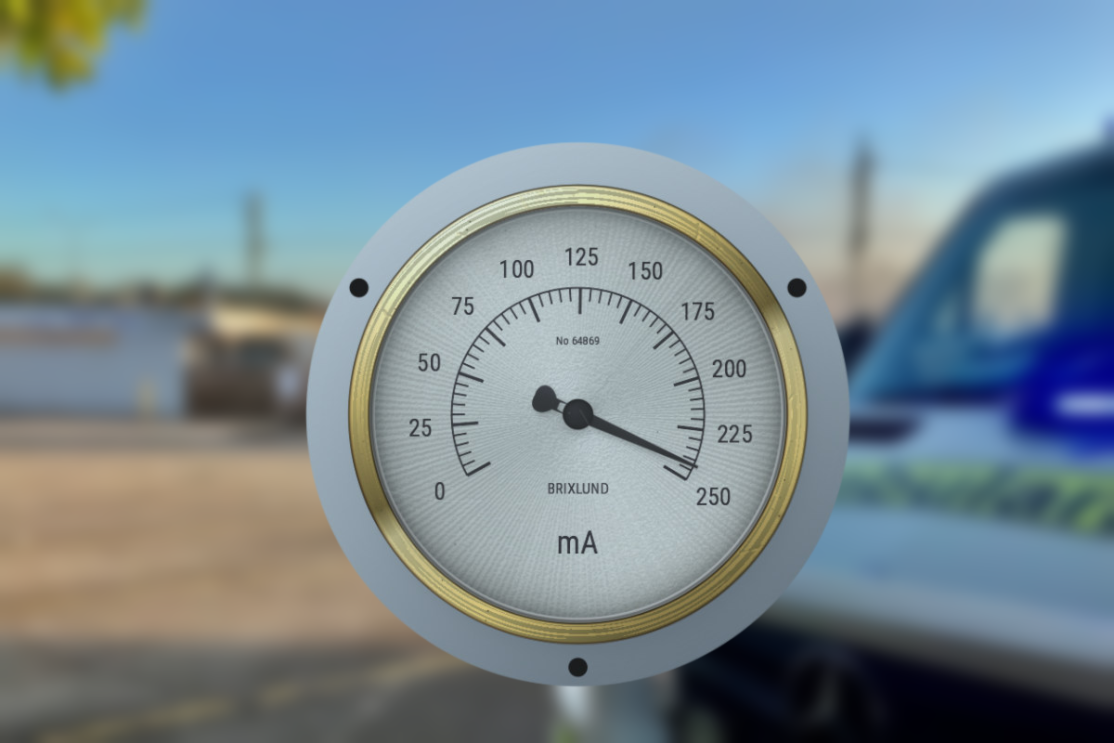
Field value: 242.5 mA
